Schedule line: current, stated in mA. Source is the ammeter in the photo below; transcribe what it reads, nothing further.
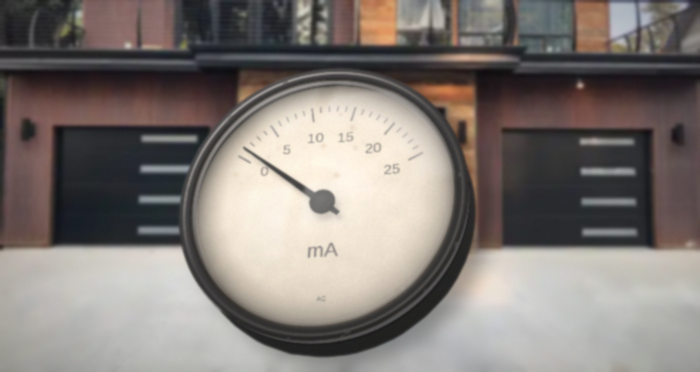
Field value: 1 mA
